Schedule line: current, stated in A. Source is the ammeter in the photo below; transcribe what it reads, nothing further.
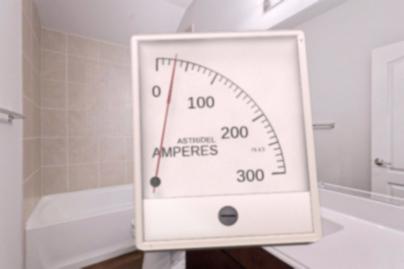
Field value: 30 A
